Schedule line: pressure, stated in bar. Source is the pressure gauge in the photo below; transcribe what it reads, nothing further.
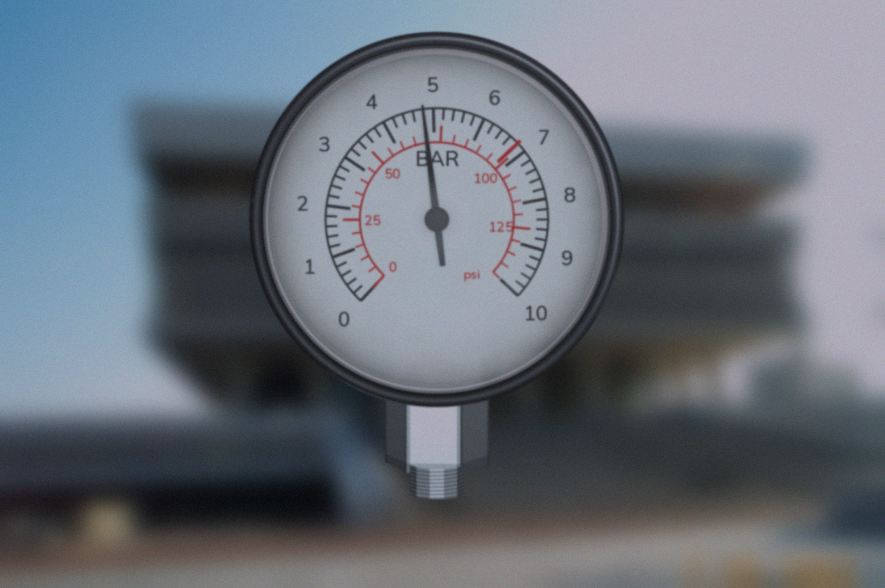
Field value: 4.8 bar
